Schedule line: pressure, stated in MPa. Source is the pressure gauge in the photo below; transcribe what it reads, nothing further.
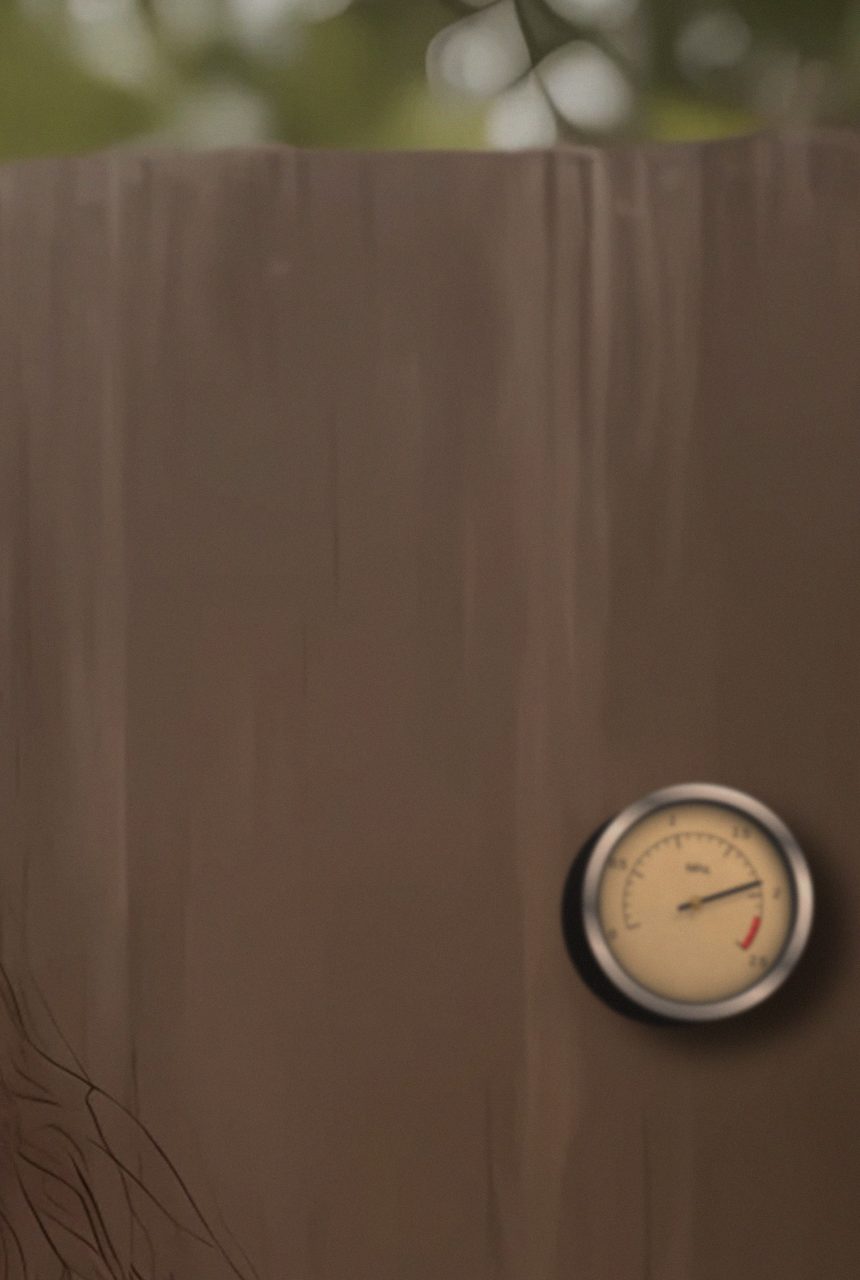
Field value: 1.9 MPa
